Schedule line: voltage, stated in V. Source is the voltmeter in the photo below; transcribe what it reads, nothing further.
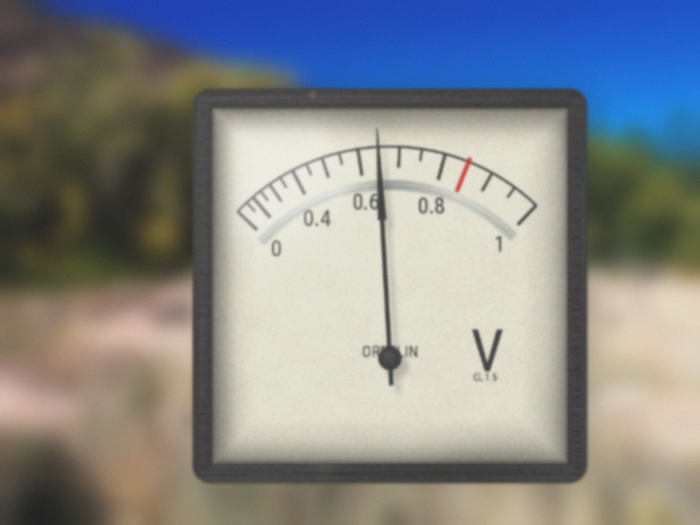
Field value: 0.65 V
